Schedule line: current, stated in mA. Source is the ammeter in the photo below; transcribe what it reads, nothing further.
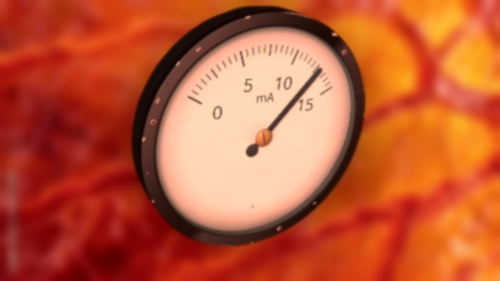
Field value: 12.5 mA
